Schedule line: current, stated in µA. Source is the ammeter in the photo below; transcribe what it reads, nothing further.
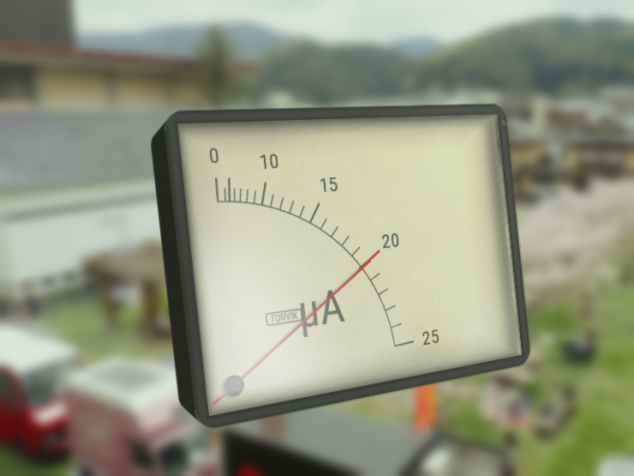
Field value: 20 µA
